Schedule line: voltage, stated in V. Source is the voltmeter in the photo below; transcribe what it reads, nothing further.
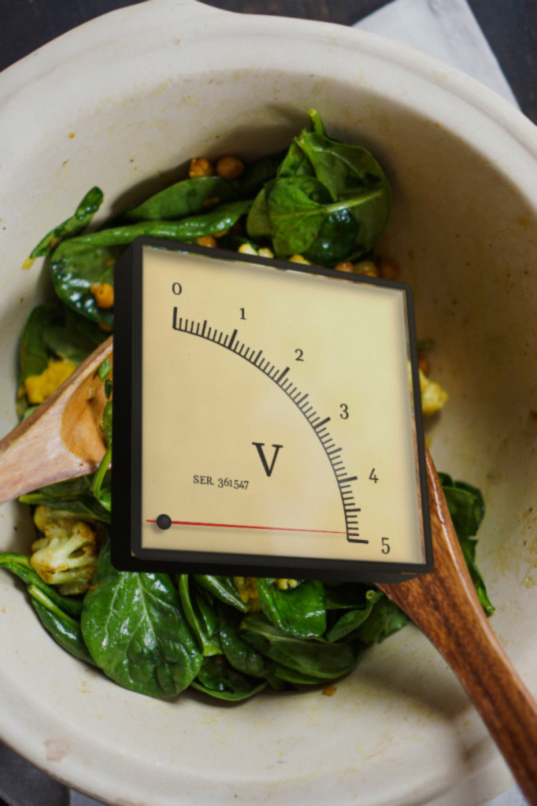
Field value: 4.9 V
